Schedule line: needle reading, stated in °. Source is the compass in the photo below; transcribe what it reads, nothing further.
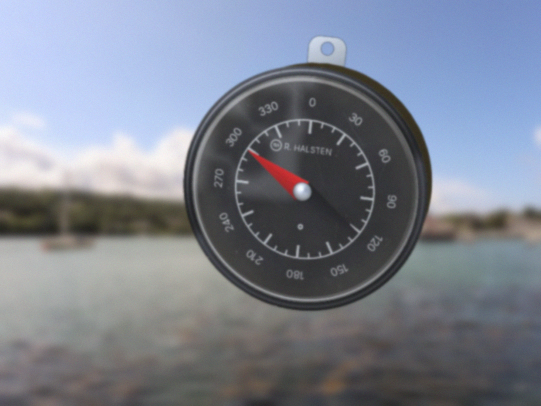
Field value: 300 °
